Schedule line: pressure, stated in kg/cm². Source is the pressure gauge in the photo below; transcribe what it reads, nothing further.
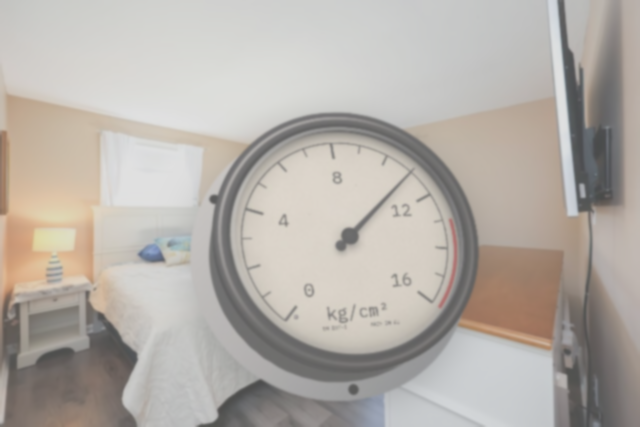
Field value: 11 kg/cm²
